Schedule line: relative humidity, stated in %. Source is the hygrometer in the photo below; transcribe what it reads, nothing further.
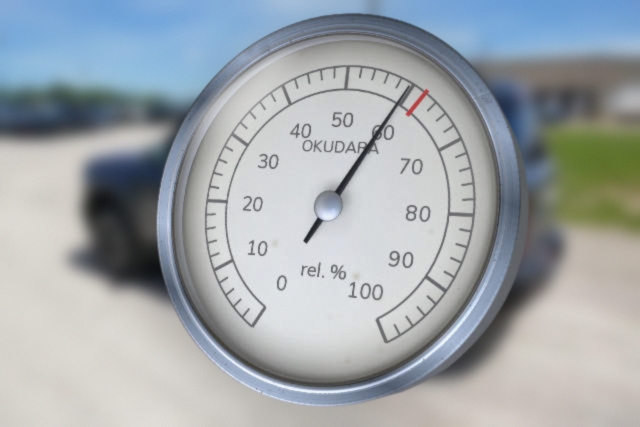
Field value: 60 %
